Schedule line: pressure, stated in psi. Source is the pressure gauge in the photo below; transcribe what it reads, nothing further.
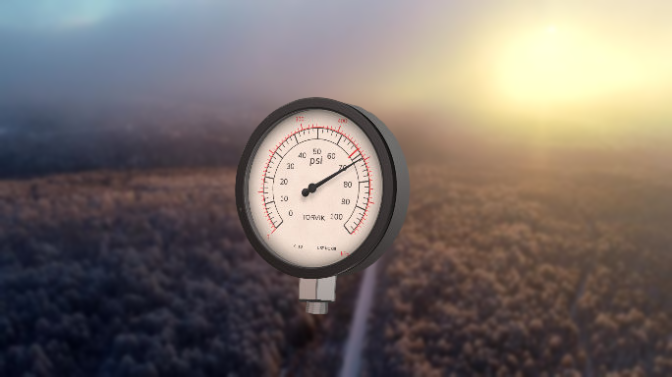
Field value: 72 psi
